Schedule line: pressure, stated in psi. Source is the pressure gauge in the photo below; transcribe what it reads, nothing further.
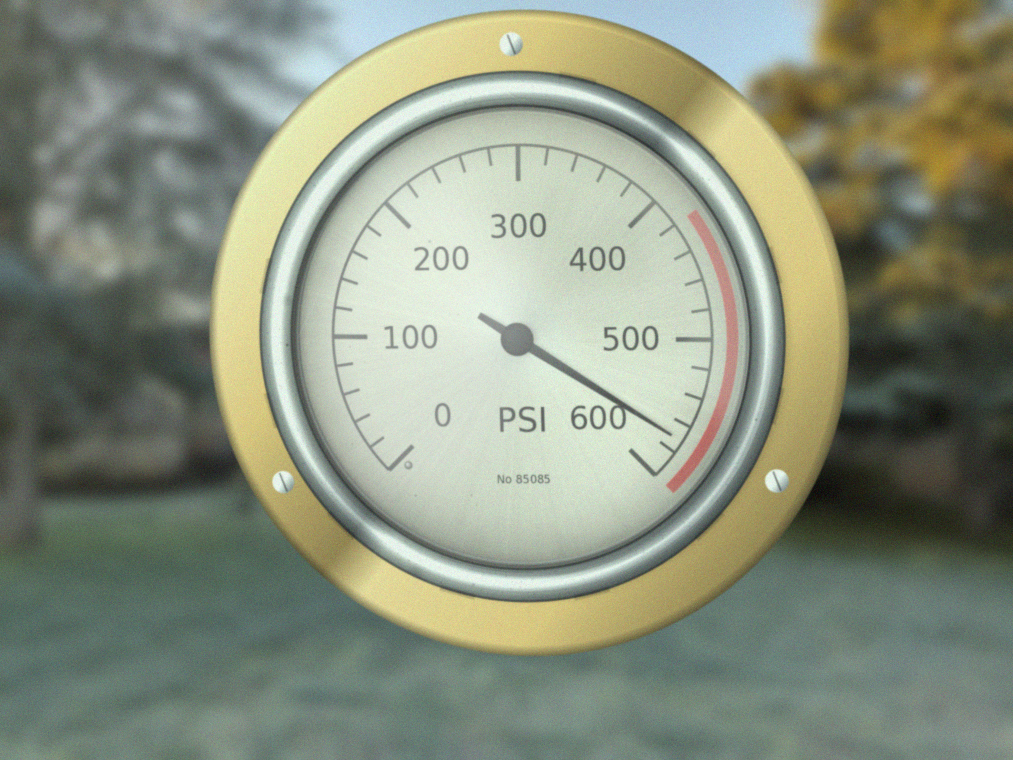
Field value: 570 psi
